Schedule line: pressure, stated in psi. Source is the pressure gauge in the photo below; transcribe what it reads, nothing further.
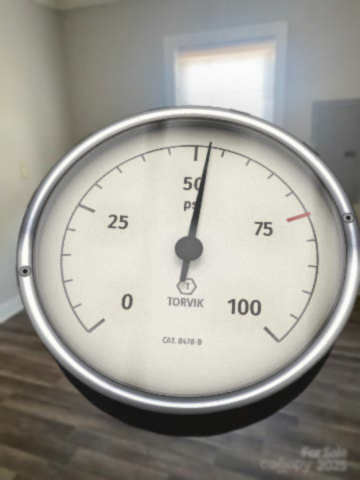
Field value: 52.5 psi
